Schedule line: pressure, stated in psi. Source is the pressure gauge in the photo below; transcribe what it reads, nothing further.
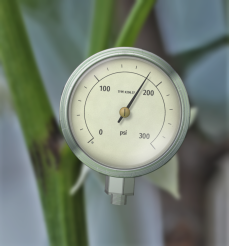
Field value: 180 psi
